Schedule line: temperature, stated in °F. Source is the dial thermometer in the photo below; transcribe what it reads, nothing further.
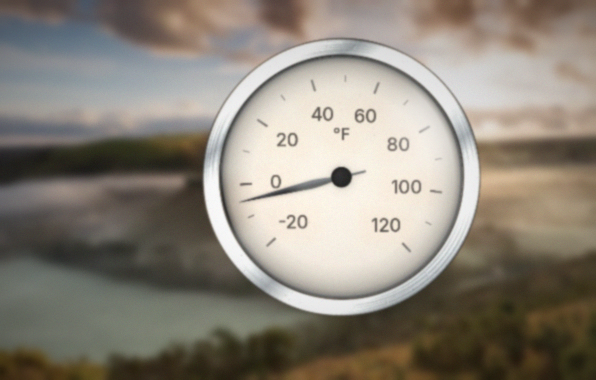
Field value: -5 °F
